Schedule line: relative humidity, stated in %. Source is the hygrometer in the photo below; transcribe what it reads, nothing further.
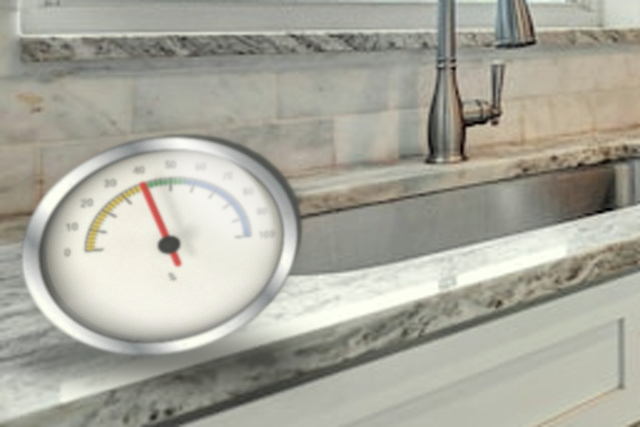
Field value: 40 %
